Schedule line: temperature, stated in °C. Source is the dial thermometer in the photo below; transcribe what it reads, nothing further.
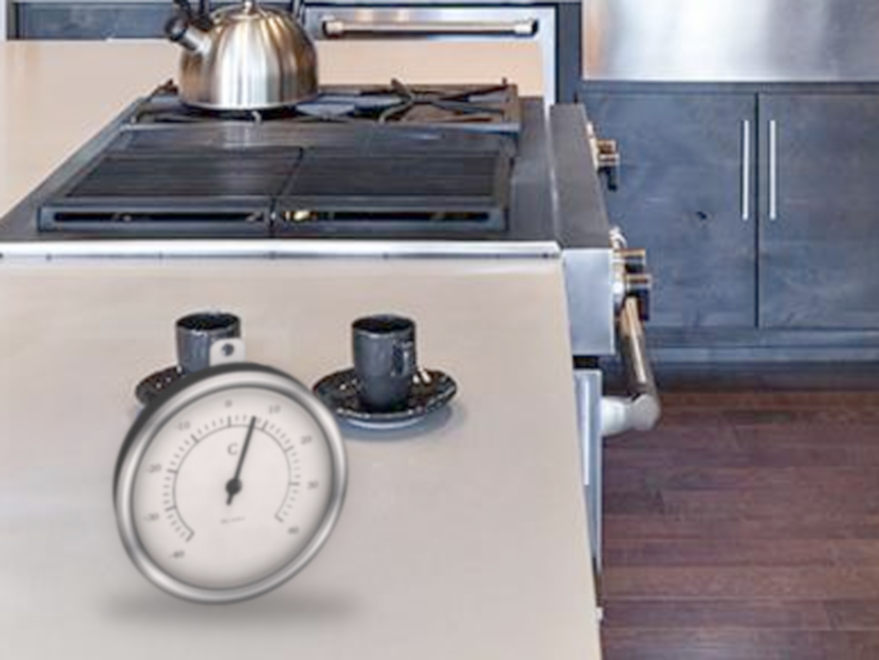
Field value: 6 °C
